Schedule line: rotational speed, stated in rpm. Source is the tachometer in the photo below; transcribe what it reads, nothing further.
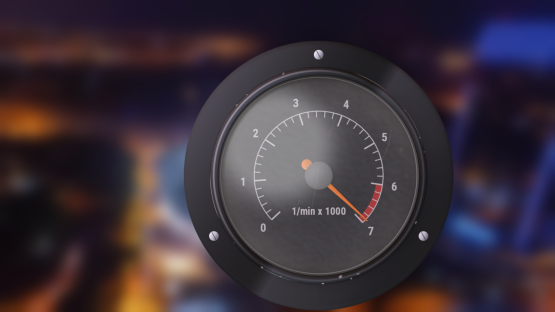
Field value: 6900 rpm
